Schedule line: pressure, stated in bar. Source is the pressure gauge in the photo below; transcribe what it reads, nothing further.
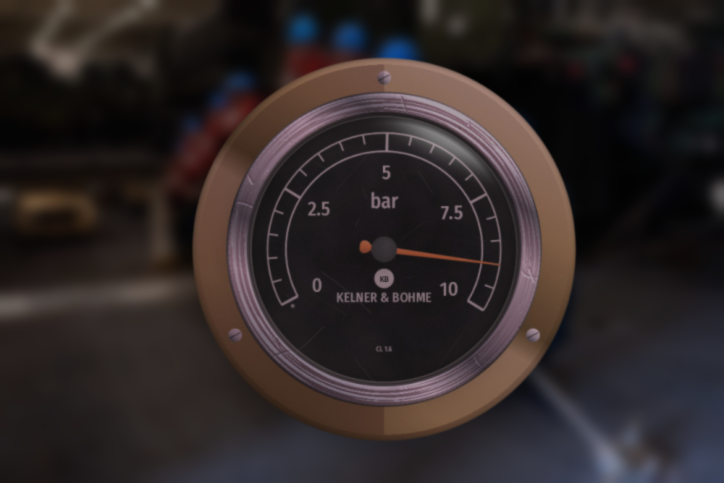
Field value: 9 bar
